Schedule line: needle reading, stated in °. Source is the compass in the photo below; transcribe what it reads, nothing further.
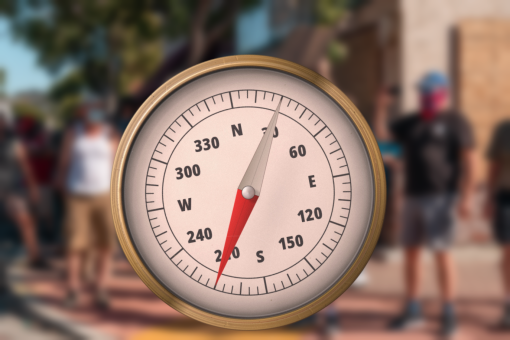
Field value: 210 °
